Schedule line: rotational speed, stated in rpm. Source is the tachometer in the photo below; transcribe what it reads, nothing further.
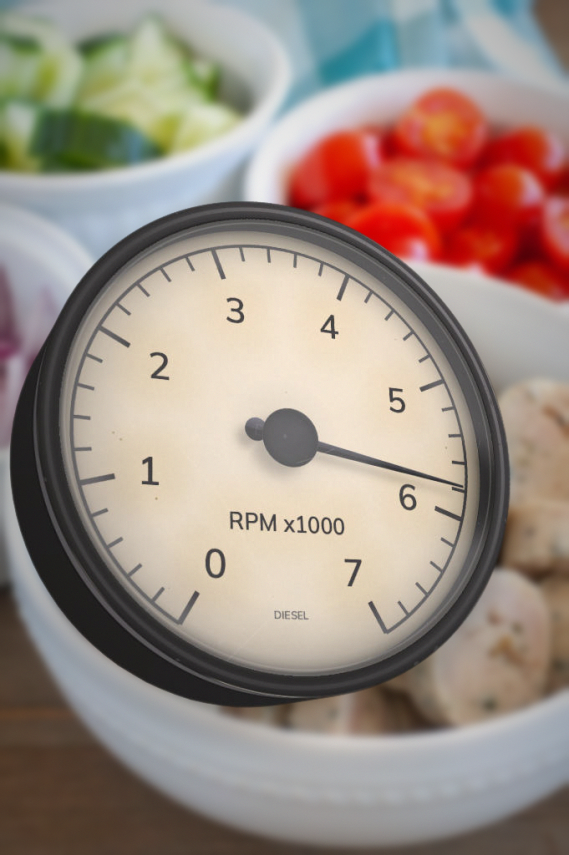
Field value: 5800 rpm
